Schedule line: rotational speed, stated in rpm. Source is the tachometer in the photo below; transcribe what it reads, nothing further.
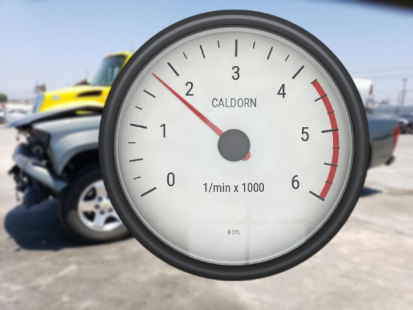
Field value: 1750 rpm
